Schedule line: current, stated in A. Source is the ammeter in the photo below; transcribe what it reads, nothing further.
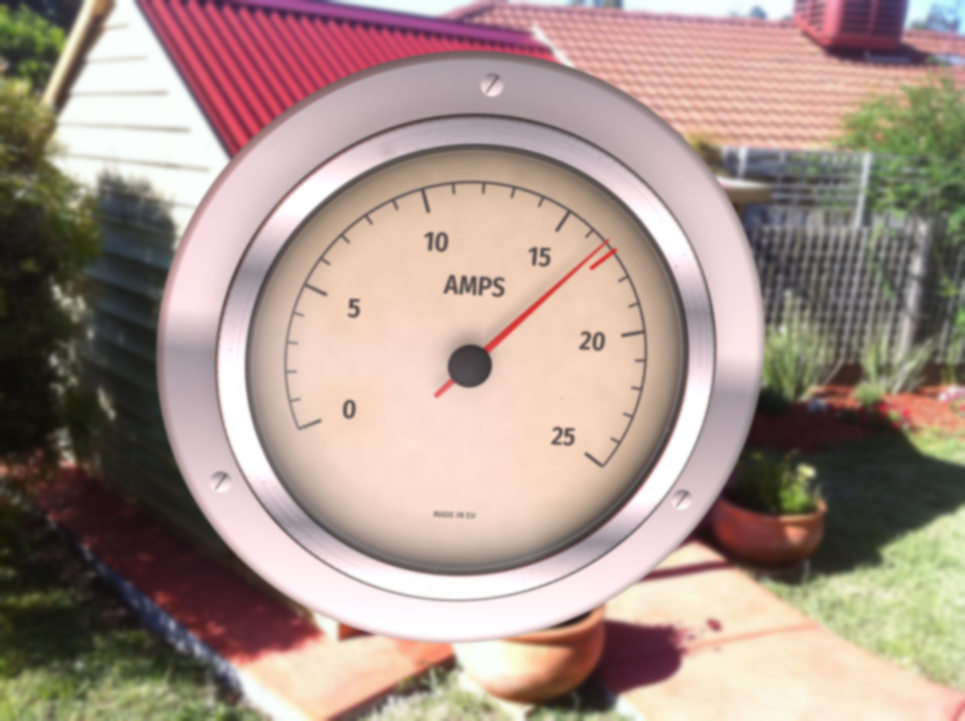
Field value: 16.5 A
